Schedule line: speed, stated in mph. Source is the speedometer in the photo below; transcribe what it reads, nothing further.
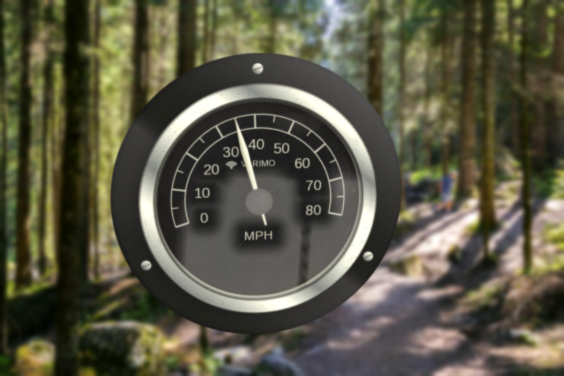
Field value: 35 mph
